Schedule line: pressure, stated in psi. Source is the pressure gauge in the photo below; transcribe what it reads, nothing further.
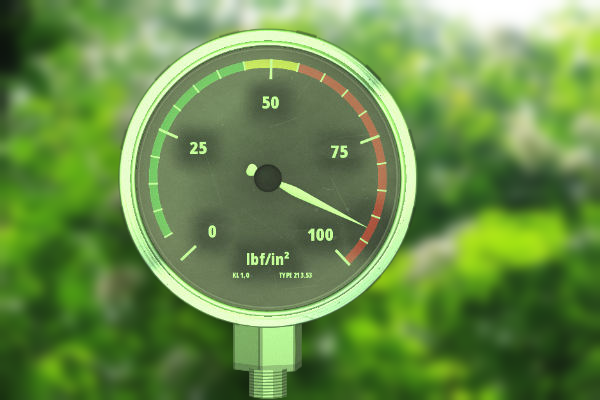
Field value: 92.5 psi
